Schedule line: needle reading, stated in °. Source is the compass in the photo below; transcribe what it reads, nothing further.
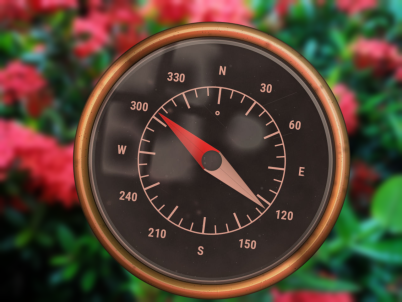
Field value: 305 °
